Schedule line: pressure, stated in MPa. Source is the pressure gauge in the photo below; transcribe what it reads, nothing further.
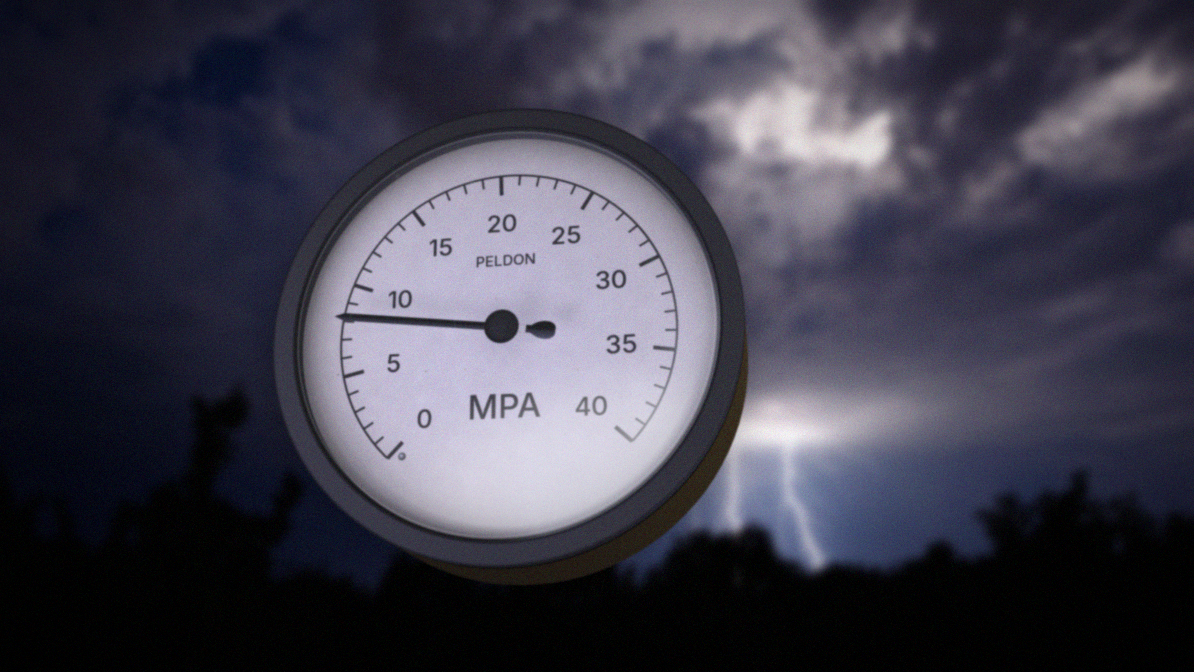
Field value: 8 MPa
